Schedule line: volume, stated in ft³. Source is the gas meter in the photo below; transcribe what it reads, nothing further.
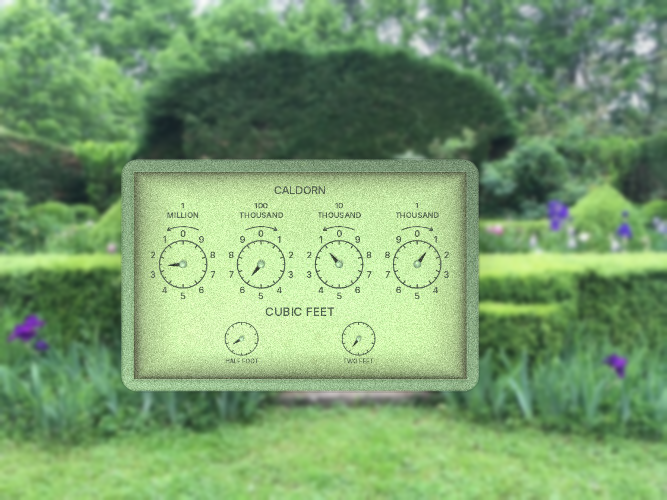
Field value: 261100 ft³
